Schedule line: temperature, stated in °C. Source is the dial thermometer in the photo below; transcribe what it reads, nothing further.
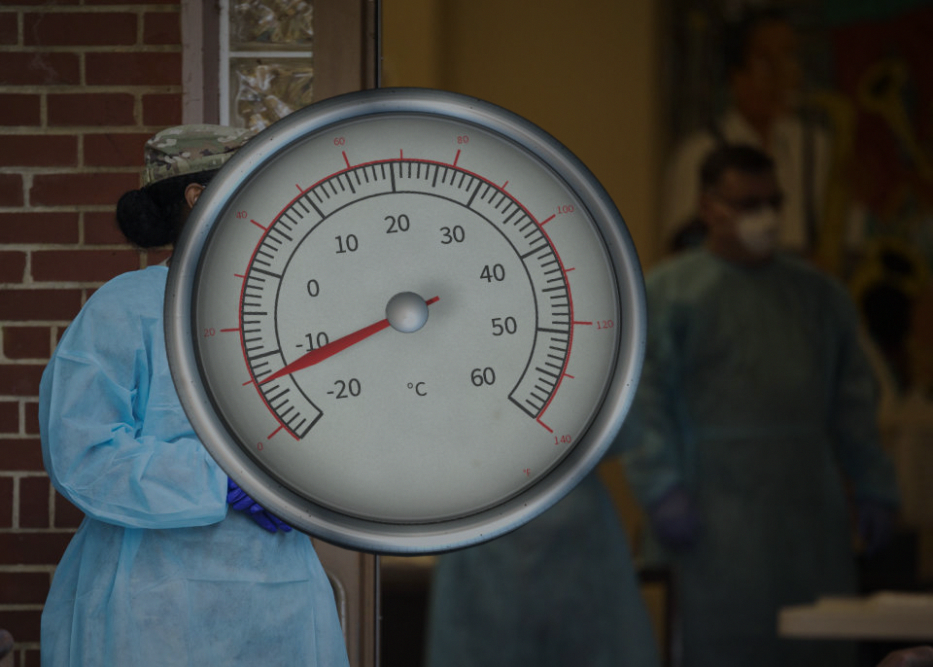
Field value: -13 °C
